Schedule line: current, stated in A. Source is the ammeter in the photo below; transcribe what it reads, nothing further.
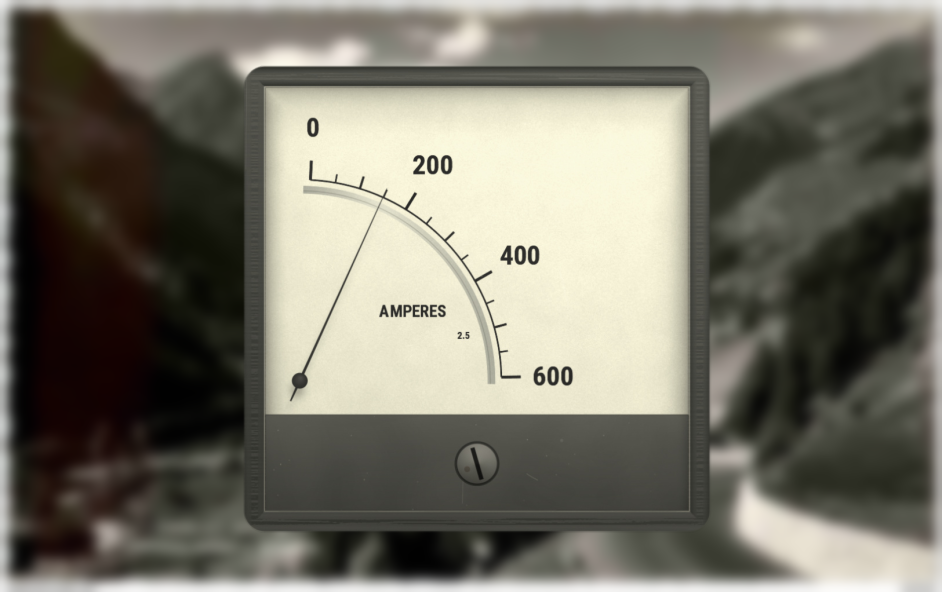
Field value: 150 A
